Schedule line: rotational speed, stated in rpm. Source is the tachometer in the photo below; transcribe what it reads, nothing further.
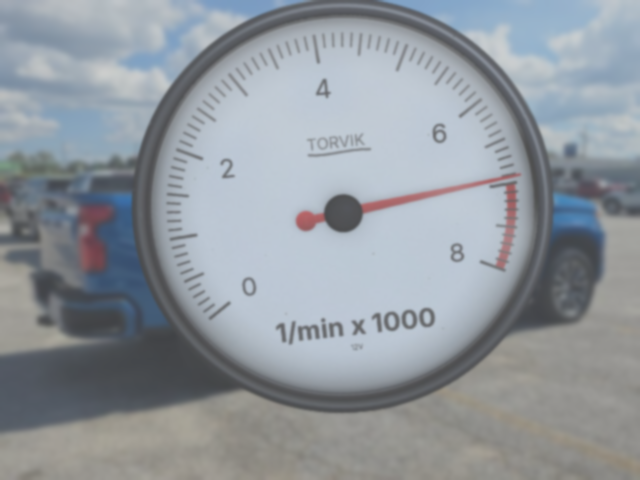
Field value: 6900 rpm
